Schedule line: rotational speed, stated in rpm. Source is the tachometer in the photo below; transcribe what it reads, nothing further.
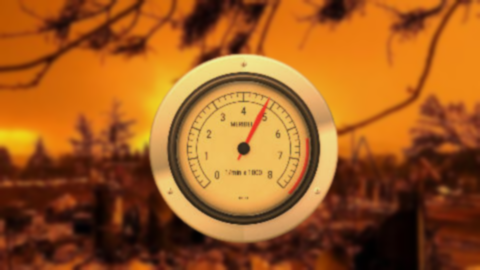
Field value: 4800 rpm
